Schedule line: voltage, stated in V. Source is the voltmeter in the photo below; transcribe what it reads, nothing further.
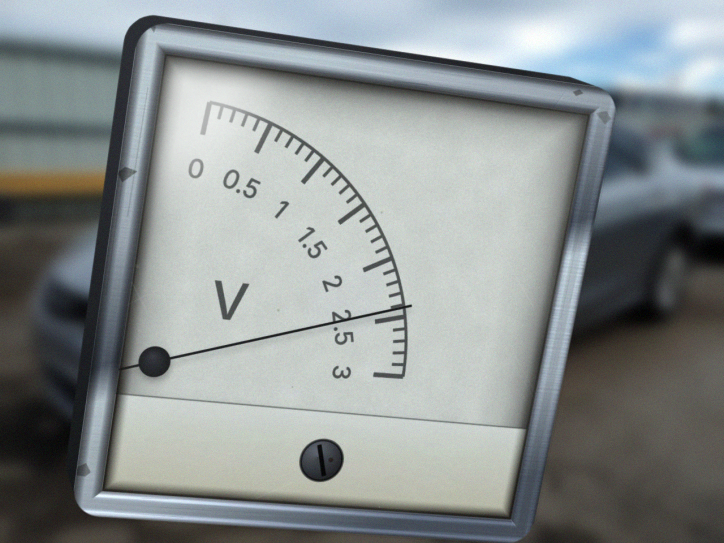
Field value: 2.4 V
